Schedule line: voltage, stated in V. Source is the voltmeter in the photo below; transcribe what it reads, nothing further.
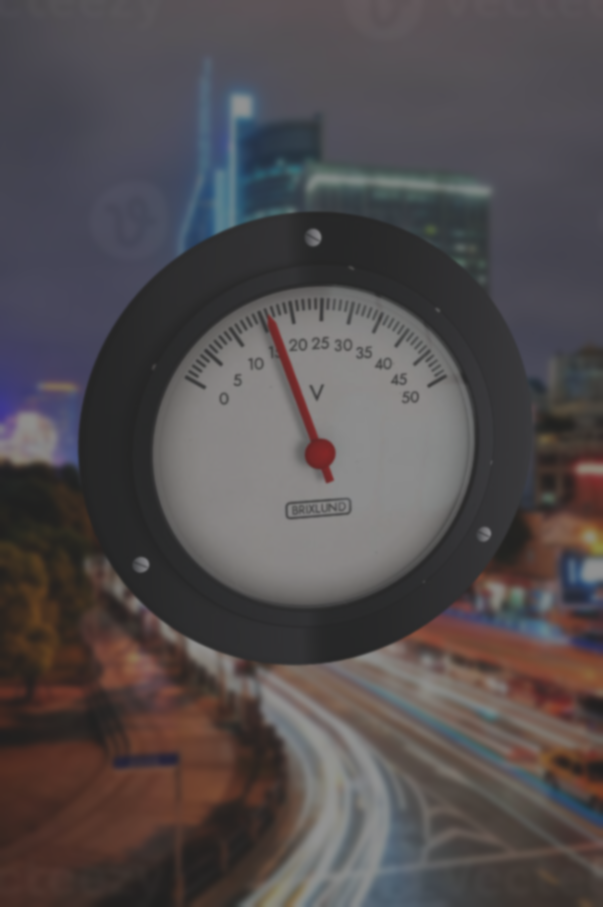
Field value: 16 V
